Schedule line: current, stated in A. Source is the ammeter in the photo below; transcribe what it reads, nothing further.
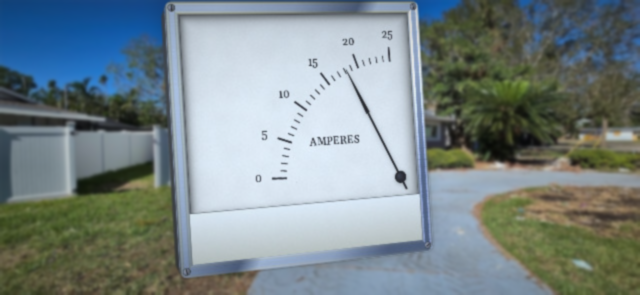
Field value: 18 A
